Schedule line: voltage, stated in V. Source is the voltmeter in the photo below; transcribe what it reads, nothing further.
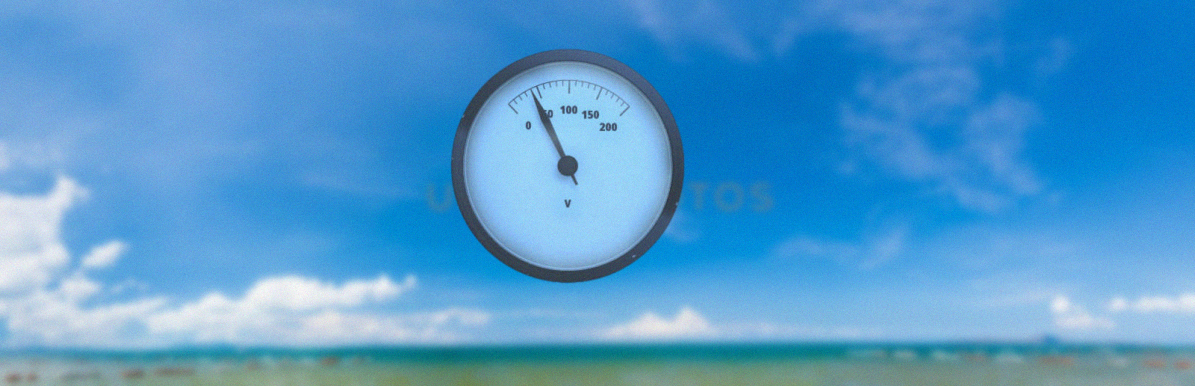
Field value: 40 V
